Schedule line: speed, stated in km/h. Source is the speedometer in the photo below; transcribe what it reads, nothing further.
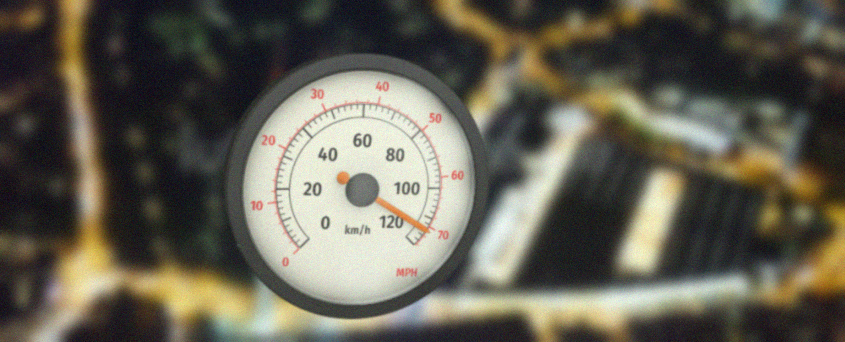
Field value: 114 km/h
